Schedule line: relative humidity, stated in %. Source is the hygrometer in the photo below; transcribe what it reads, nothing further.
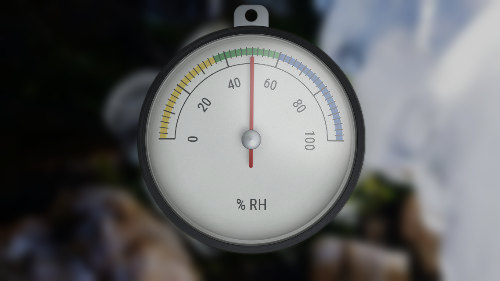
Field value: 50 %
